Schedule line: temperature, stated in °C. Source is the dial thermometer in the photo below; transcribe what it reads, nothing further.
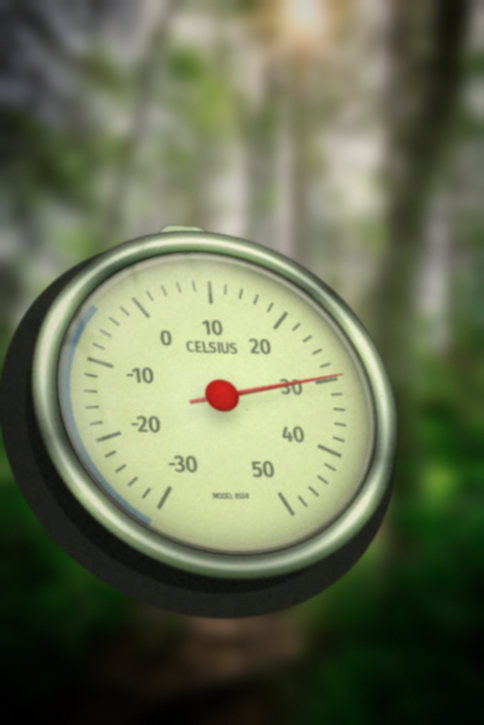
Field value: 30 °C
